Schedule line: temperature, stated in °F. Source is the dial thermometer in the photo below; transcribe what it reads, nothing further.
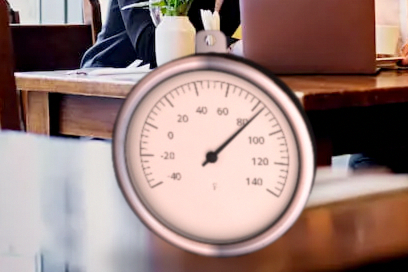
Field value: 84 °F
